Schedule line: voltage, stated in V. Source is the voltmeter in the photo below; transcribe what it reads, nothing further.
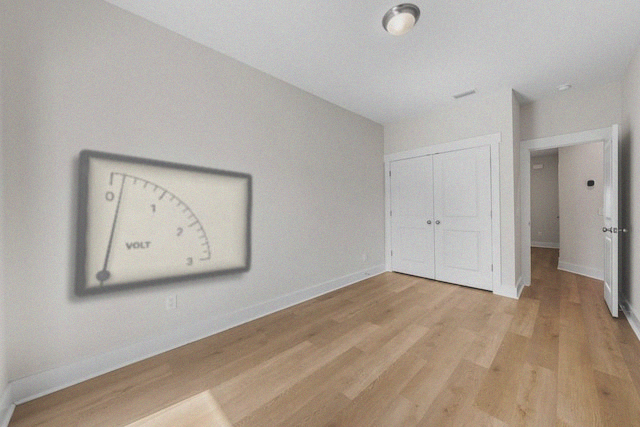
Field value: 0.2 V
